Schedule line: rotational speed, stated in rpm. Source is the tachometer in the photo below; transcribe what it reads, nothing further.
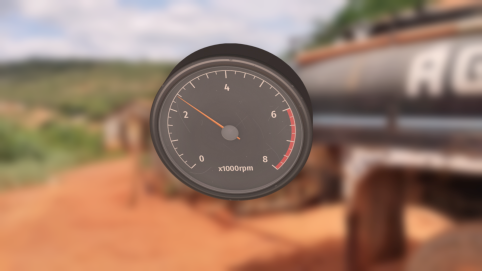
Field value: 2500 rpm
